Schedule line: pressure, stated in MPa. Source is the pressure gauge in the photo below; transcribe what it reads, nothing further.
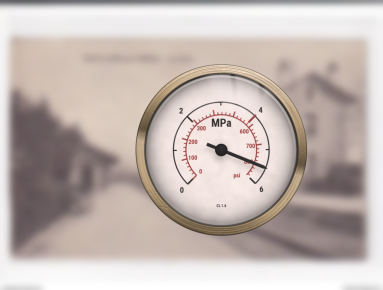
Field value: 5.5 MPa
